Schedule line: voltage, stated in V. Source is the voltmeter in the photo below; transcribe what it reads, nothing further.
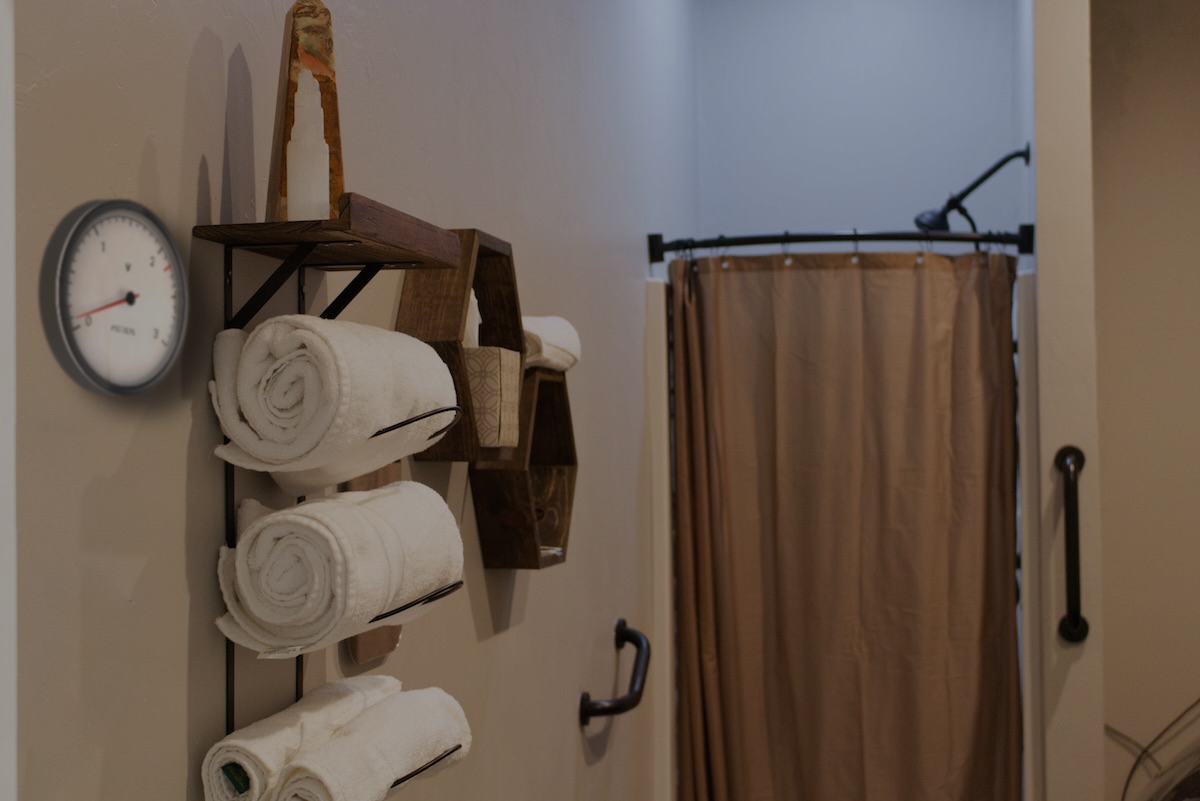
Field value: 0.1 V
